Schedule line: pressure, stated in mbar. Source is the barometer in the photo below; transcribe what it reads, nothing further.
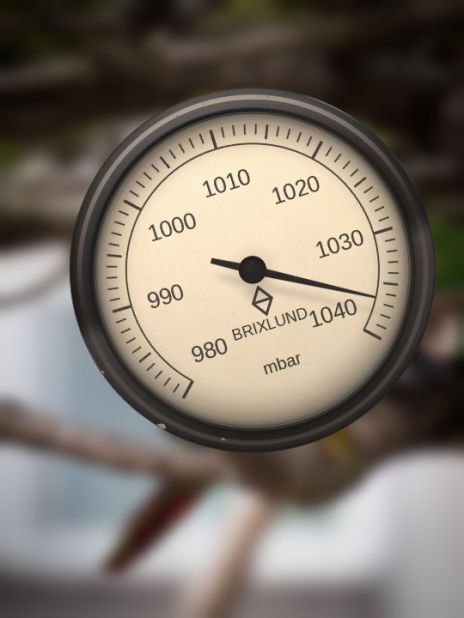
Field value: 1036.5 mbar
